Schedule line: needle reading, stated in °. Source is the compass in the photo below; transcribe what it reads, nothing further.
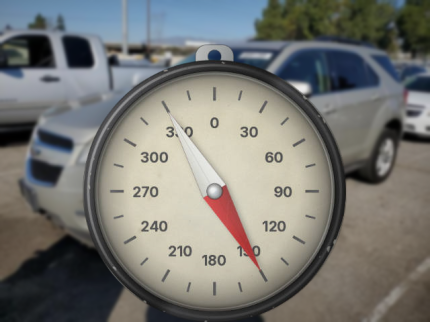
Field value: 150 °
